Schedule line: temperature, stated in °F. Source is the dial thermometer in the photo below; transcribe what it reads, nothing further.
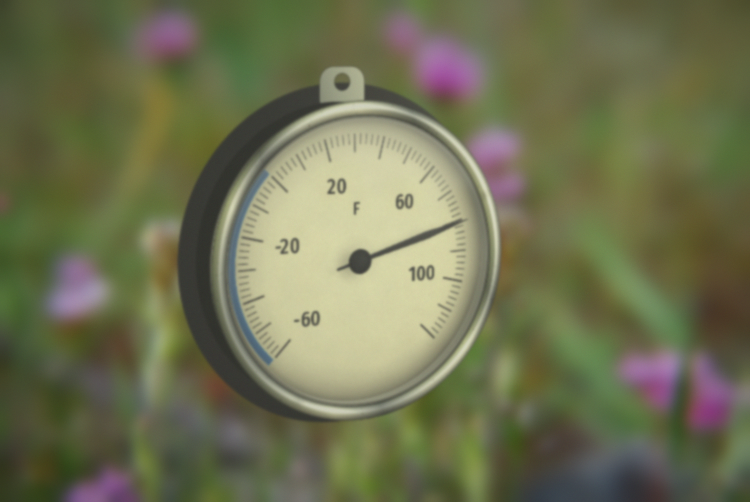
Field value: 80 °F
